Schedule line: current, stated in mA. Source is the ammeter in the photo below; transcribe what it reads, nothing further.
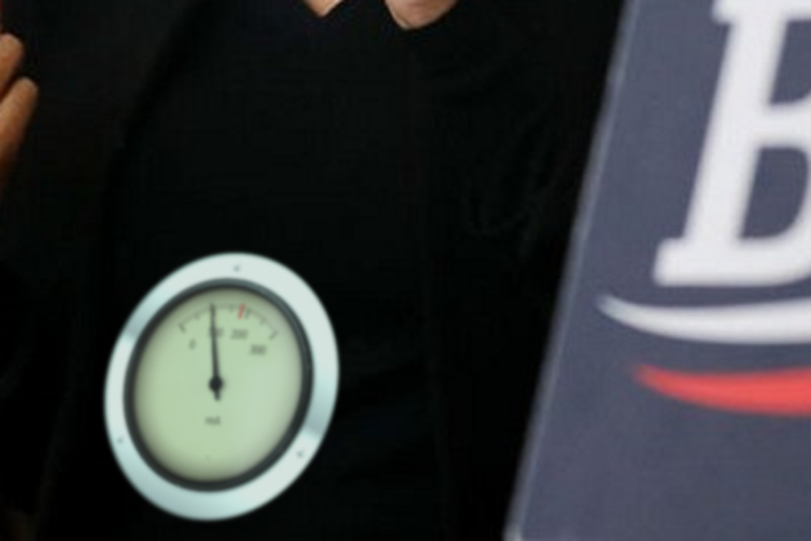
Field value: 100 mA
